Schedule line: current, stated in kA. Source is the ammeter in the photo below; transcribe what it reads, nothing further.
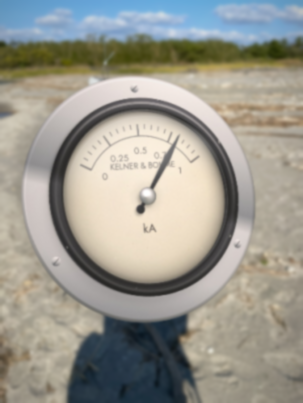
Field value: 0.8 kA
